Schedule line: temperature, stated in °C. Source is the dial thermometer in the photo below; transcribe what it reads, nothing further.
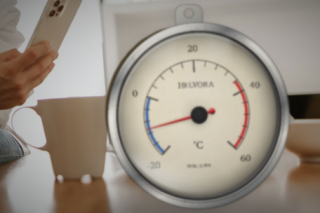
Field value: -10 °C
